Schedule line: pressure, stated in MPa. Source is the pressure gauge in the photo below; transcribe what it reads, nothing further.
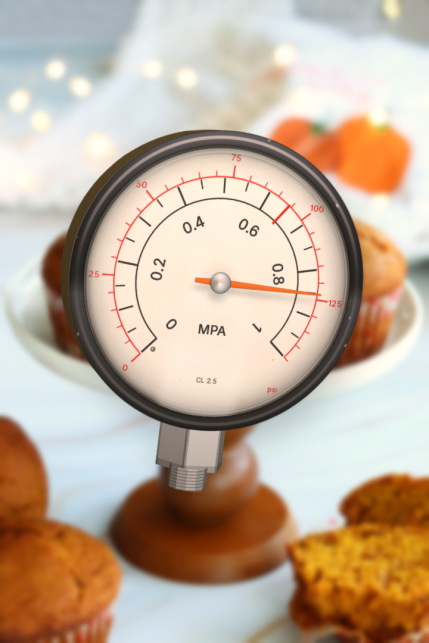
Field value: 0.85 MPa
